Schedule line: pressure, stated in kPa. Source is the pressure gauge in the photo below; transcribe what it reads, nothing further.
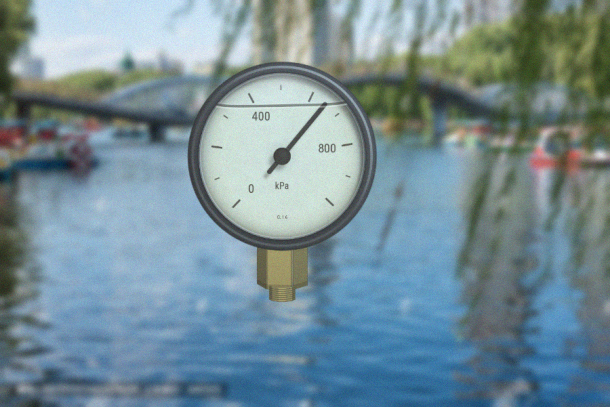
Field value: 650 kPa
